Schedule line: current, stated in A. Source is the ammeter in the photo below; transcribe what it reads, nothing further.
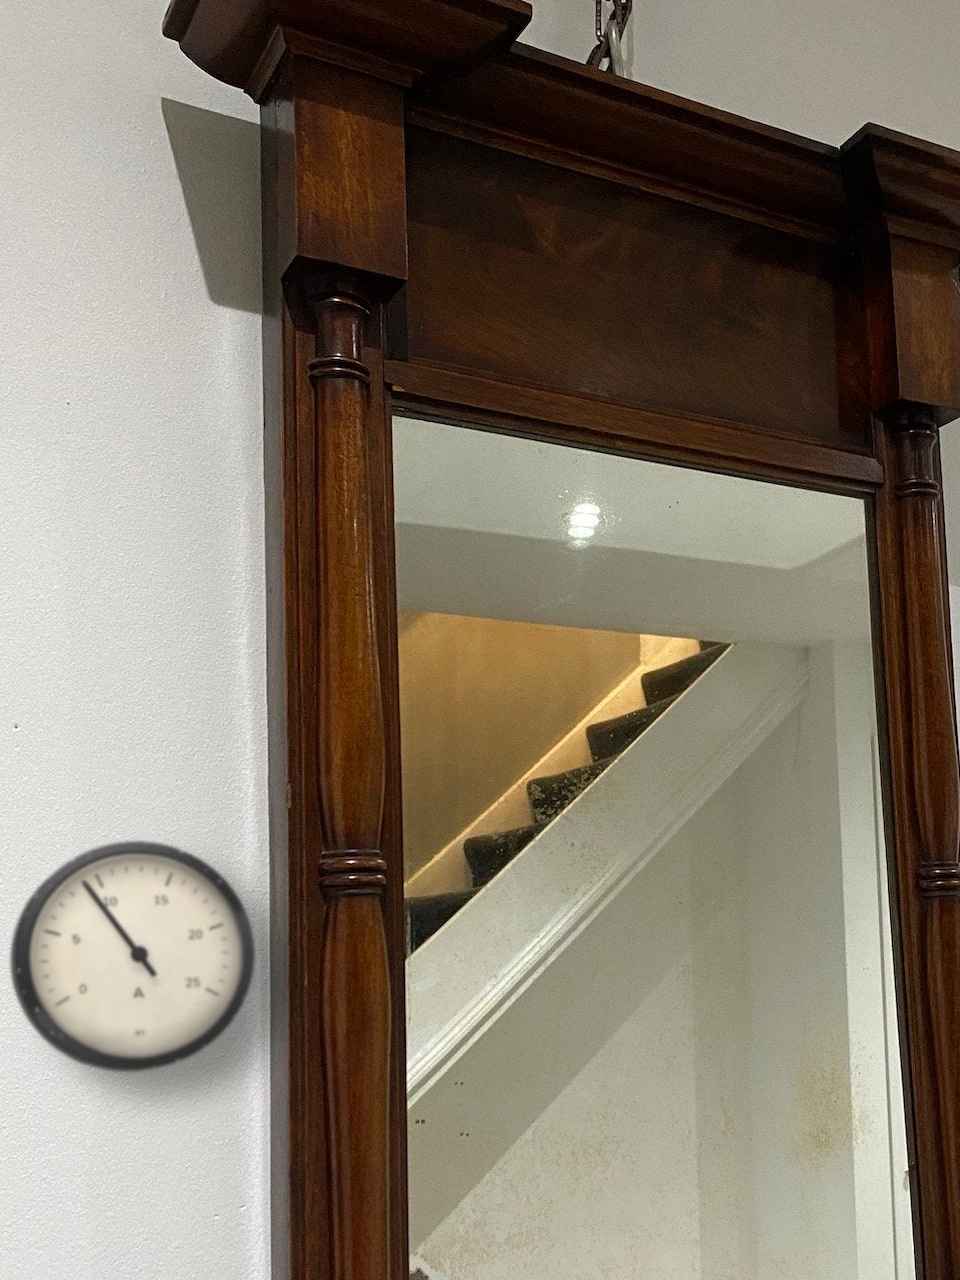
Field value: 9 A
